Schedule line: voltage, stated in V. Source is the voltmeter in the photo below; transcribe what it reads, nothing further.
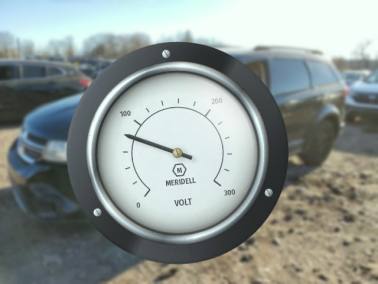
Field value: 80 V
